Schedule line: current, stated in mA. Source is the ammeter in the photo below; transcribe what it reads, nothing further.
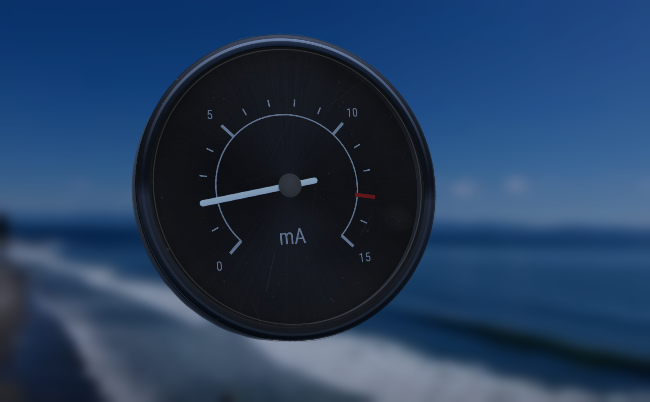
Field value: 2 mA
